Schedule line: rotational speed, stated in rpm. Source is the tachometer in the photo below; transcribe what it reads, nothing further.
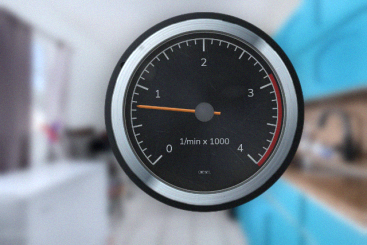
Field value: 750 rpm
